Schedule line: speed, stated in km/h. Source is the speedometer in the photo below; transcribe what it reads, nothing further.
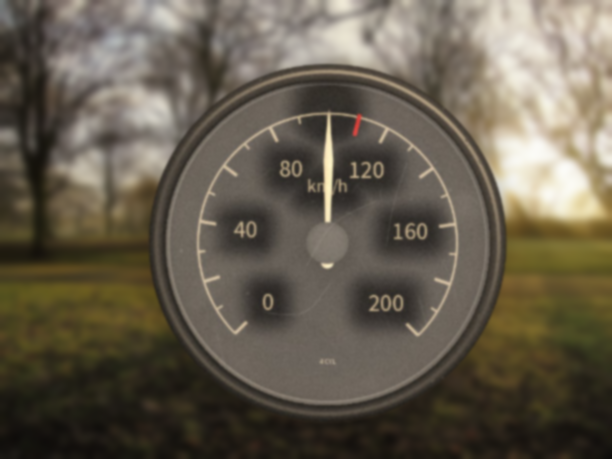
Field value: 100 km/h
